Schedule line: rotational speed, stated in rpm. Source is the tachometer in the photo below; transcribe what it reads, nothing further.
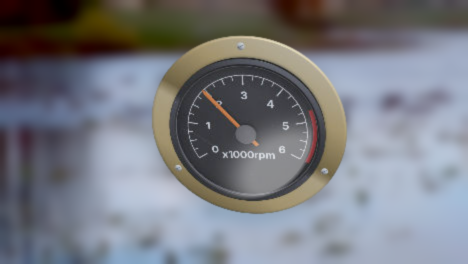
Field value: 2000 rpm
